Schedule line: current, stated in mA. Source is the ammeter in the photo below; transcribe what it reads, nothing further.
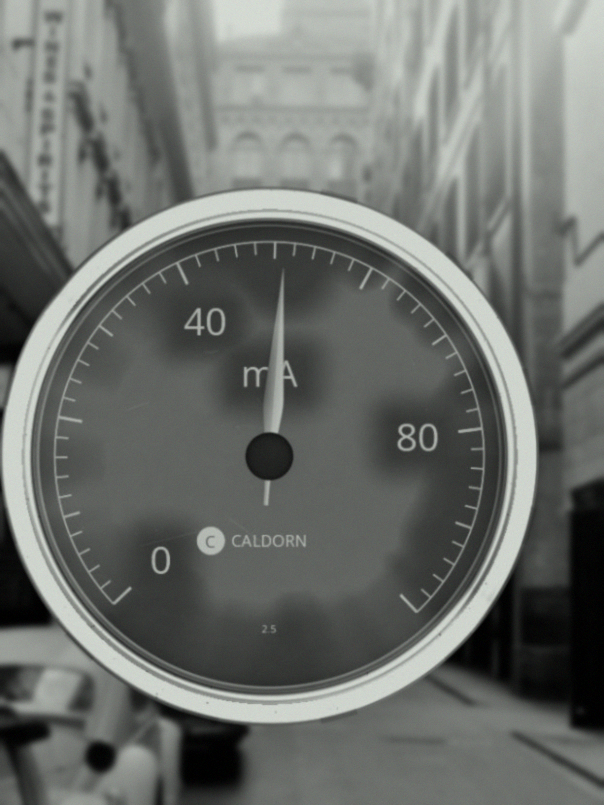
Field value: 51 mA
